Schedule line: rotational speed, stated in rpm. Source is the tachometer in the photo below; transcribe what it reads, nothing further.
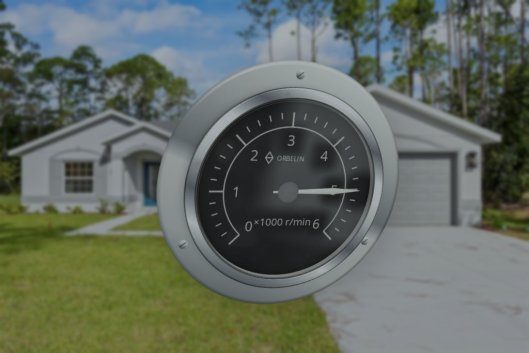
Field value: 5000 rpm
